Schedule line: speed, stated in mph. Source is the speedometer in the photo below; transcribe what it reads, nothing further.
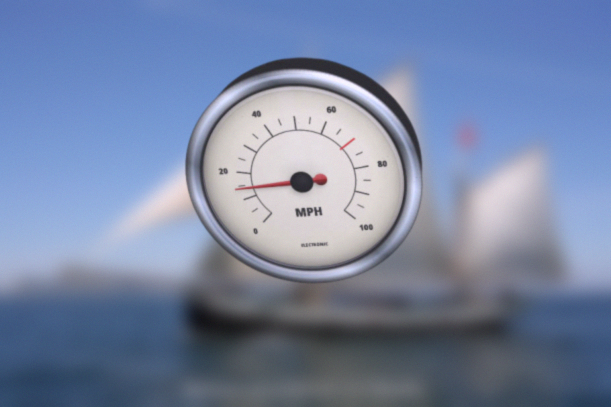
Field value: 15 mph
